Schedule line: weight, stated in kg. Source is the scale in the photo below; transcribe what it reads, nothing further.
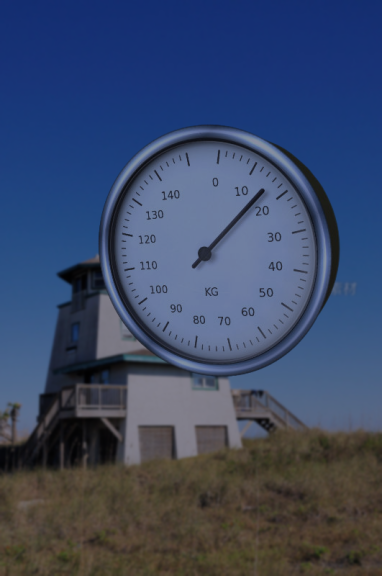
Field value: 16 kg
